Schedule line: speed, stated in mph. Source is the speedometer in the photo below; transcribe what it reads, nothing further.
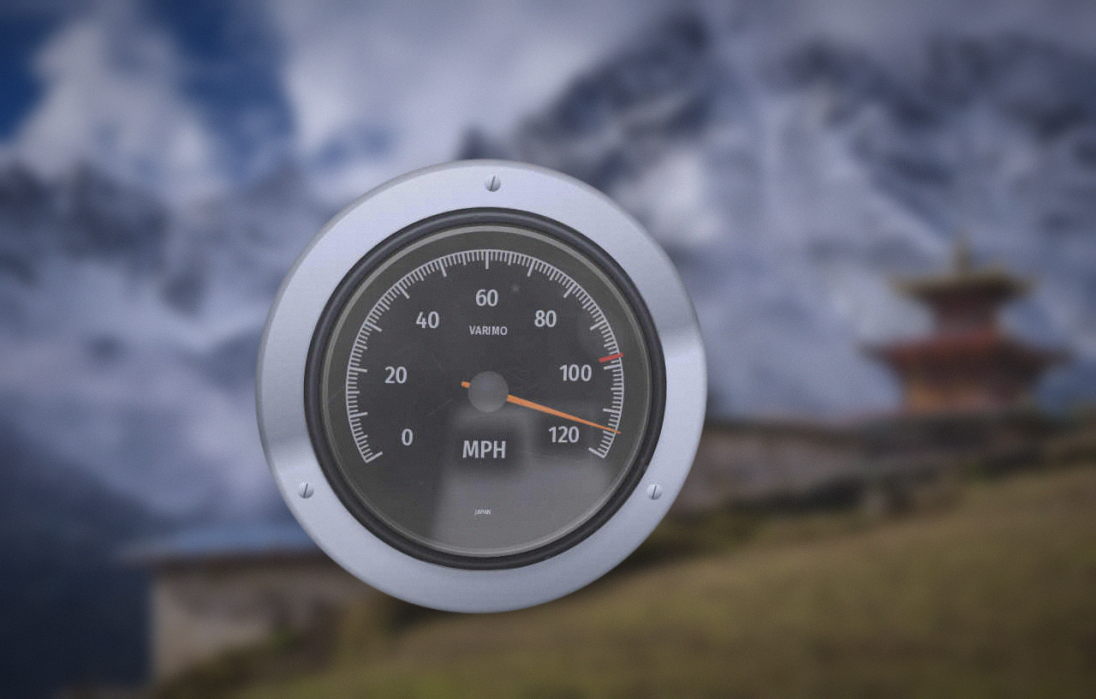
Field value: 114 mph
